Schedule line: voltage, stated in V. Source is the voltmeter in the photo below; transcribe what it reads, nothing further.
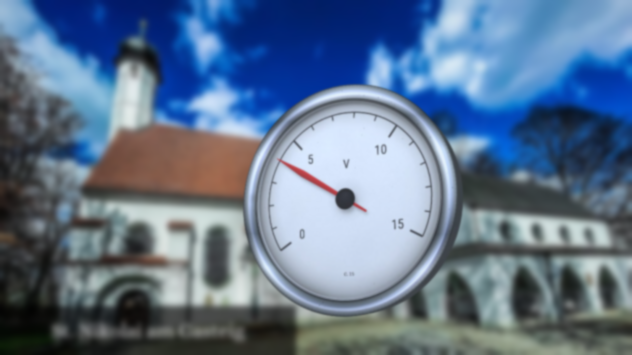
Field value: 4 V
